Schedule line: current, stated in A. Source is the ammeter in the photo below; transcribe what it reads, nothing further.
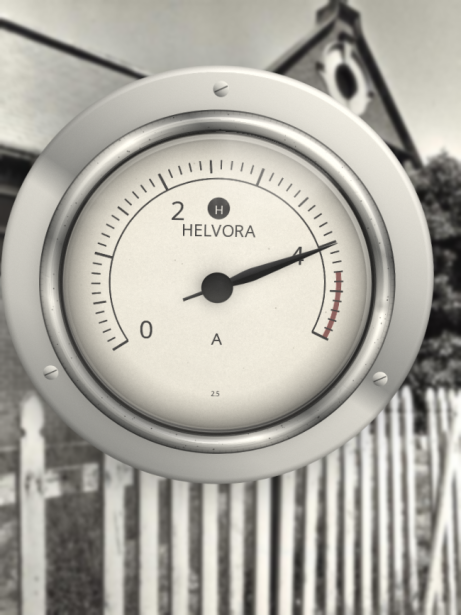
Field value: 4 A
